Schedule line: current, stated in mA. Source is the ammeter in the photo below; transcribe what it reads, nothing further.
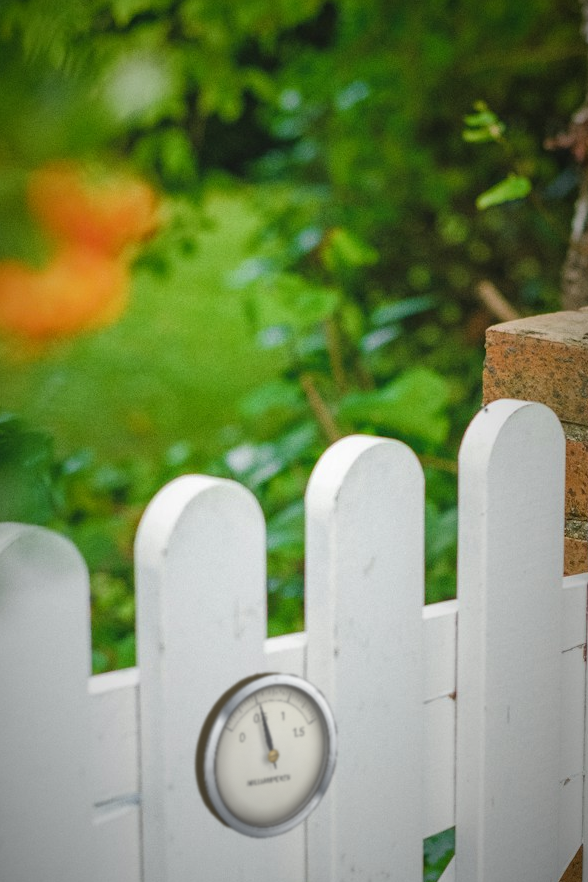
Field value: 0.5 mA
